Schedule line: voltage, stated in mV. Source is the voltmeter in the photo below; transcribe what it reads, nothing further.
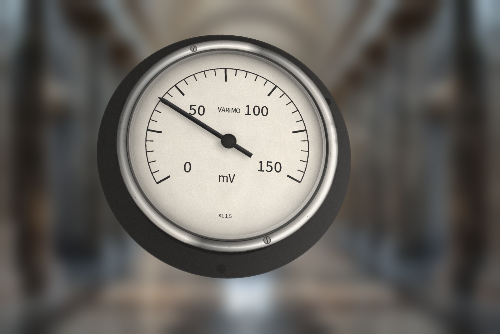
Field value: 40 mV
